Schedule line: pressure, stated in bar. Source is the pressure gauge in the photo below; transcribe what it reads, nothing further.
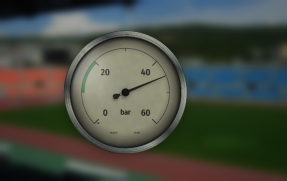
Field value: 45 bar
